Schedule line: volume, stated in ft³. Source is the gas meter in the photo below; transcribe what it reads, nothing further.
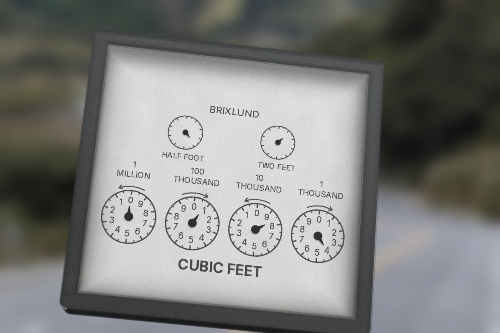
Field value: 8400 ft³
